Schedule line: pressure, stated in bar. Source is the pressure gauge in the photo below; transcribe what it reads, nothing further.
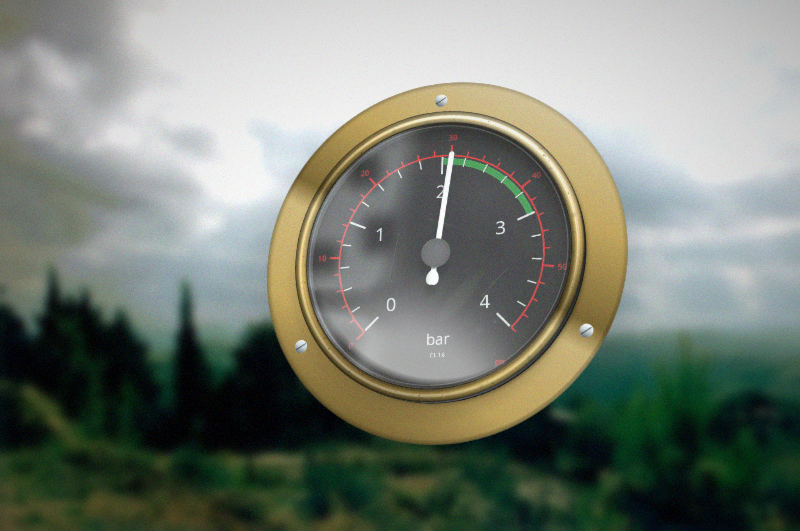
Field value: 2.1 bar
